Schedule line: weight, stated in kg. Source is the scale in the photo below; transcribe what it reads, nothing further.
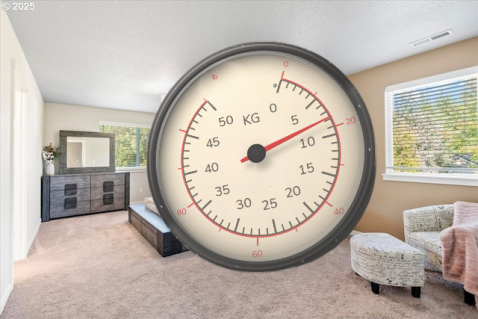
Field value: 8 kg
